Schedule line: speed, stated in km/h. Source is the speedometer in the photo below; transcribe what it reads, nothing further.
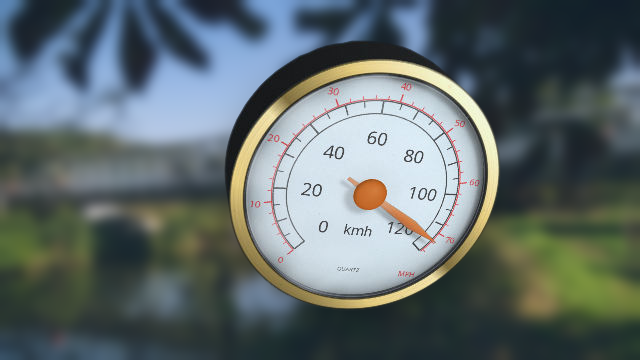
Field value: 115 km/h
